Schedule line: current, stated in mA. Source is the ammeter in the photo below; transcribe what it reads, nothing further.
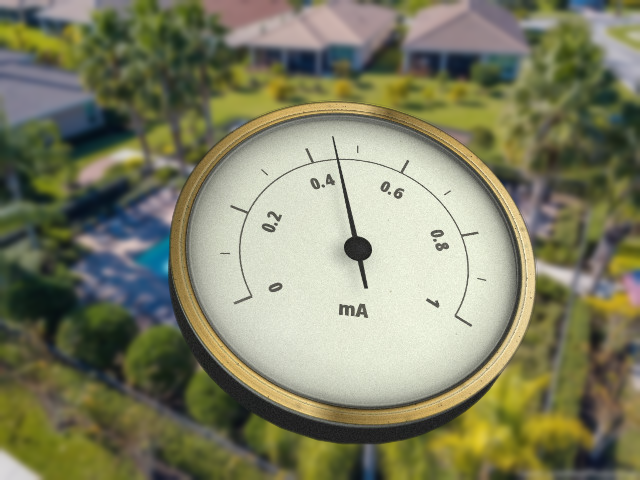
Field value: 0.45 mA
